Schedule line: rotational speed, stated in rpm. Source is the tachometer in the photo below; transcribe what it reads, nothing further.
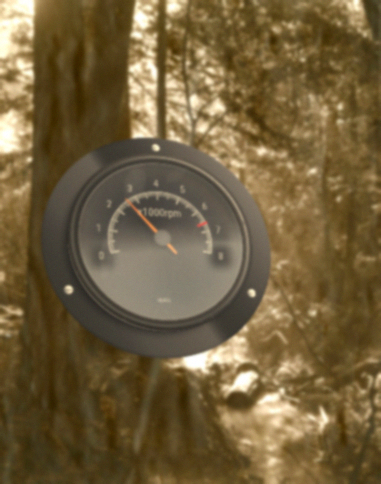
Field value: 2500 rpm
